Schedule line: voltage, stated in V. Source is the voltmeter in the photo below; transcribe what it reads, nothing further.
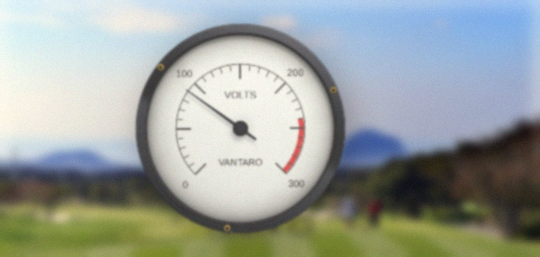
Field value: 90 V
